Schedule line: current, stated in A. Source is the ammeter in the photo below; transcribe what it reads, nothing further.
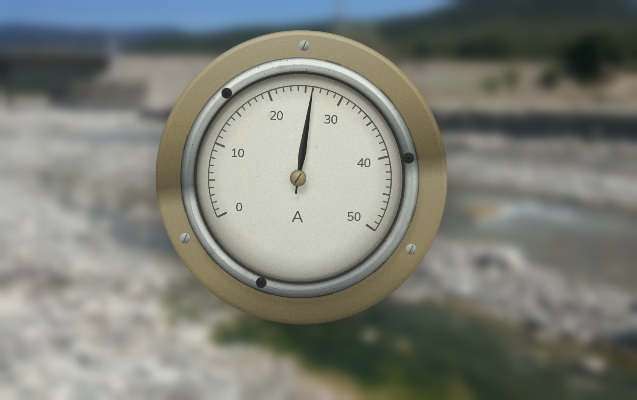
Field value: 26 A
